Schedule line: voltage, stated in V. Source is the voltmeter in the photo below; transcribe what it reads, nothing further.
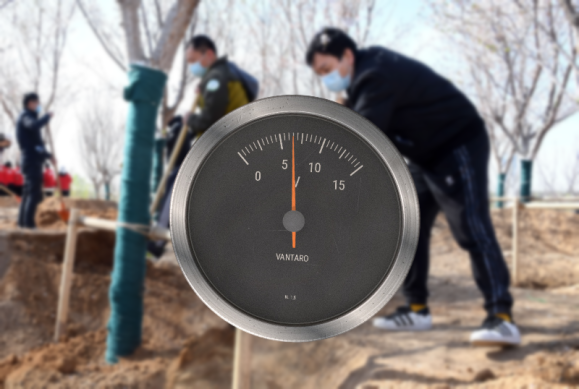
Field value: 6.5 V
